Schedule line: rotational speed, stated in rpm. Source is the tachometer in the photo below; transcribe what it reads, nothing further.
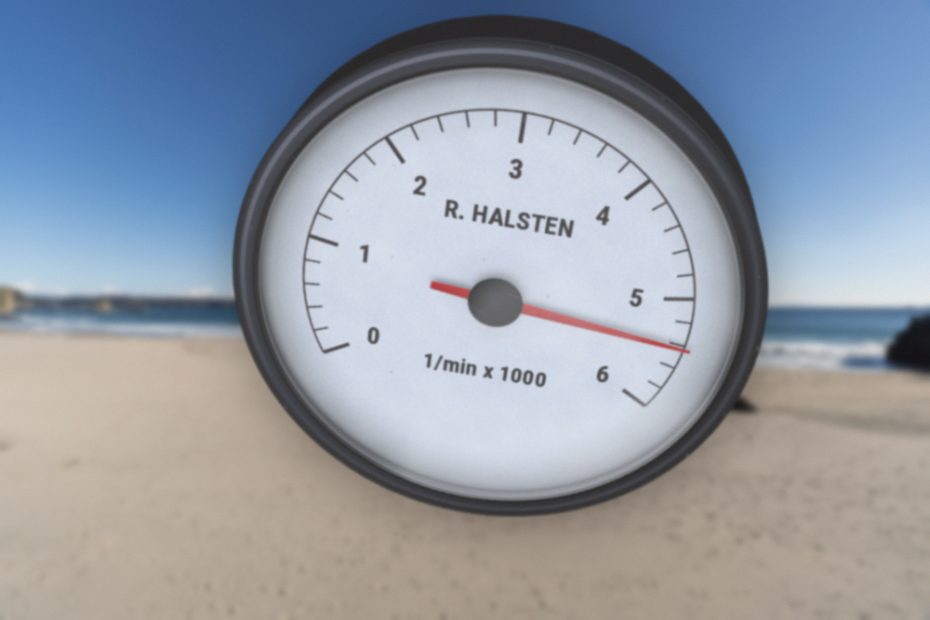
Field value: 5400 rpm
